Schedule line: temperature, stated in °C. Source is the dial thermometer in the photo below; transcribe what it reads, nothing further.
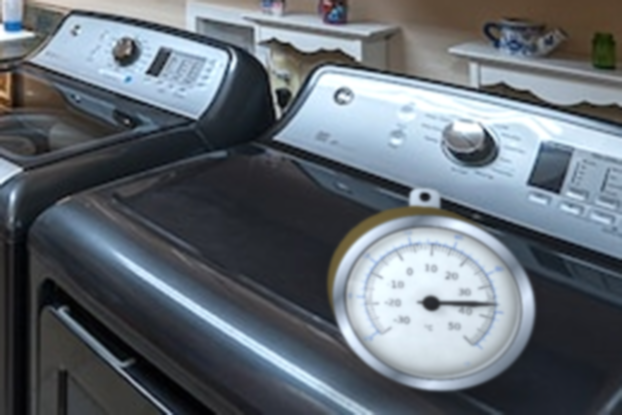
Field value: 35 °C
